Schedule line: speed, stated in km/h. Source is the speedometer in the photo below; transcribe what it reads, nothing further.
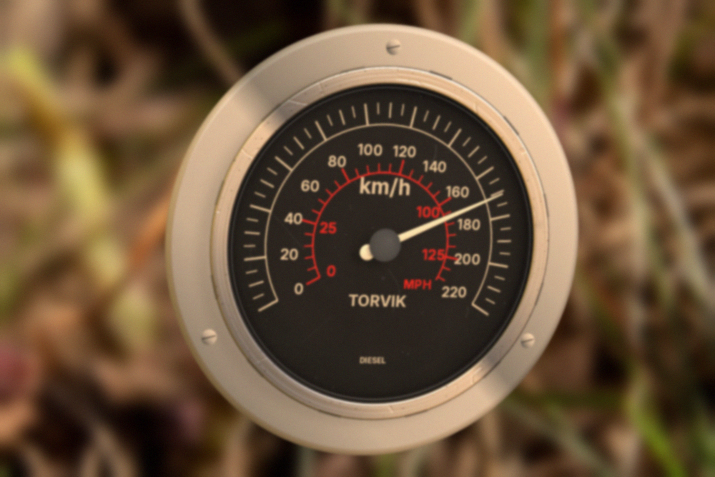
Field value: 170 km/h
